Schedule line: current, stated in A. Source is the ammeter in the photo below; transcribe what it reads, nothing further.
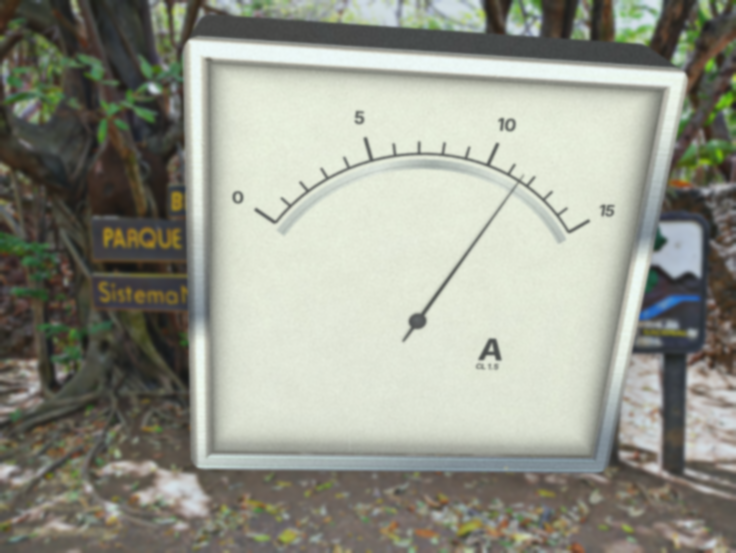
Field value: 11.5 A
